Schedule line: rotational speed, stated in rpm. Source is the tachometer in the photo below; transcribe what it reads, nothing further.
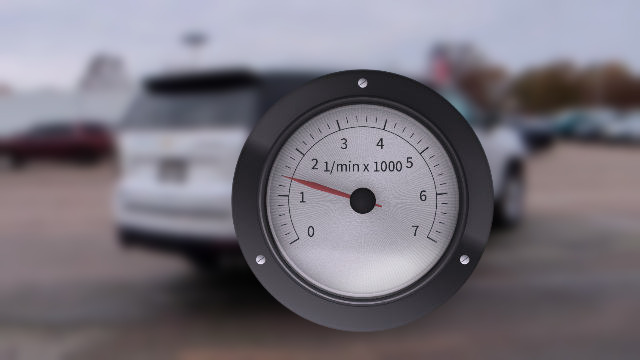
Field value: 1400 rpm
